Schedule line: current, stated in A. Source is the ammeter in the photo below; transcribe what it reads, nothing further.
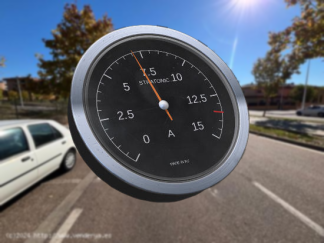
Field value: 7 A
